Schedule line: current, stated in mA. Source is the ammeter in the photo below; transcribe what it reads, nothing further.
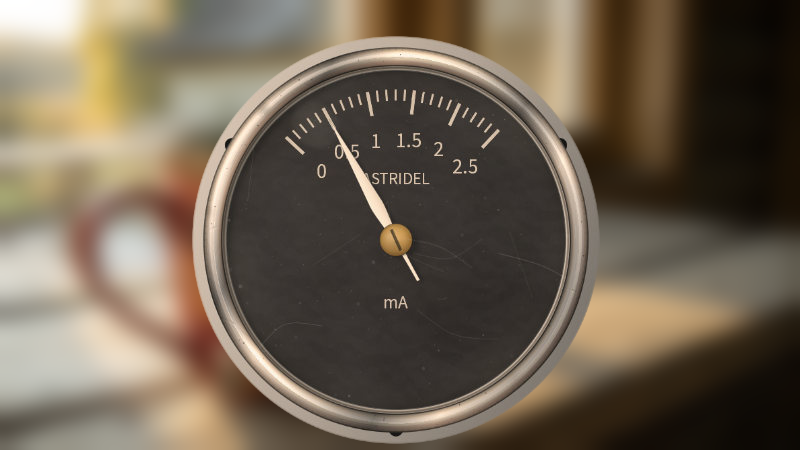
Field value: 0.5 mA
